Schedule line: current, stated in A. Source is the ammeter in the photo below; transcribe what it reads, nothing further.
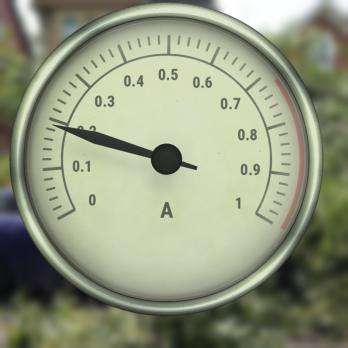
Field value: 0.19 A
